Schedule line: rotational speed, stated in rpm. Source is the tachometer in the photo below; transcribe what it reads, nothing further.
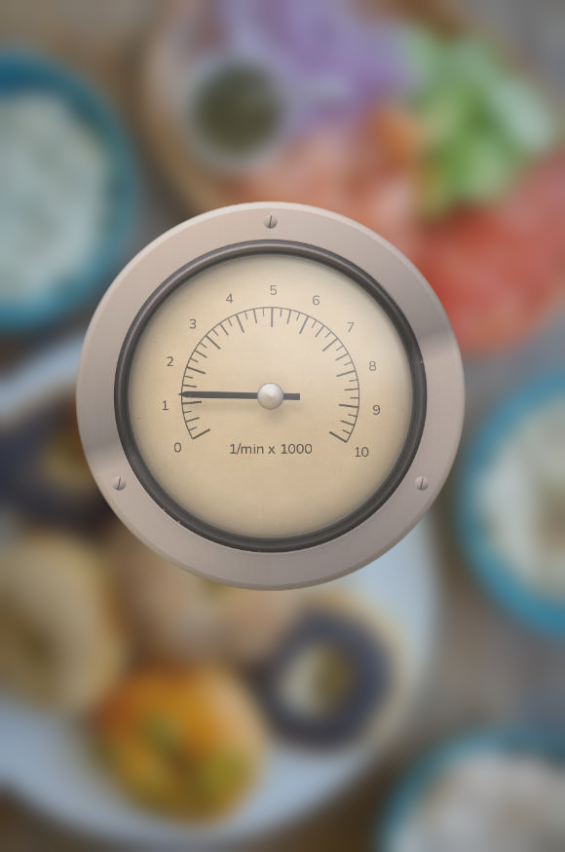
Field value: 1250 rpm
